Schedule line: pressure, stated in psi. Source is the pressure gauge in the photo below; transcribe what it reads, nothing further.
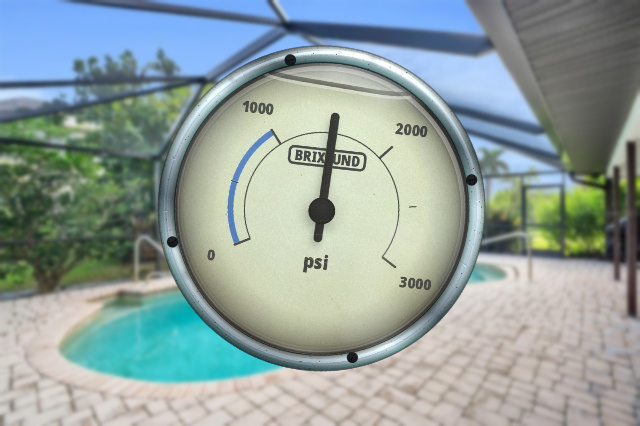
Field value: 1500 psi
